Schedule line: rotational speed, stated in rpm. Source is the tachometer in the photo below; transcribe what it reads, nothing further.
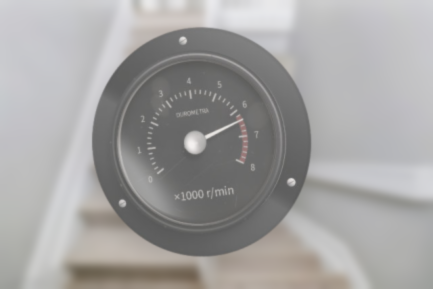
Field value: 6400 rpm
